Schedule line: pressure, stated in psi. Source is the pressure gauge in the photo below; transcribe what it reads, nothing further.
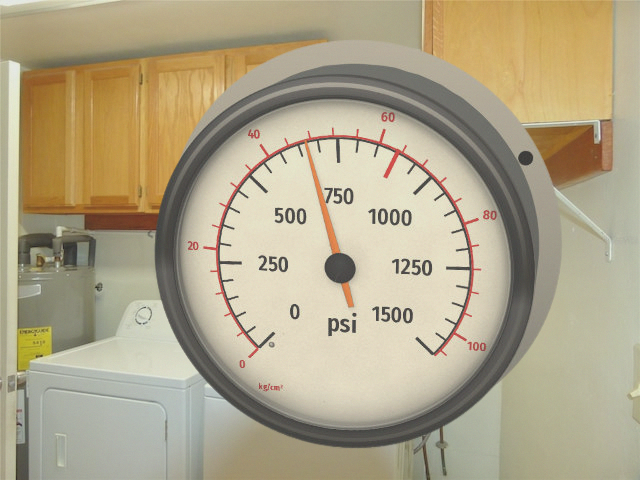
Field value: 675 psi
